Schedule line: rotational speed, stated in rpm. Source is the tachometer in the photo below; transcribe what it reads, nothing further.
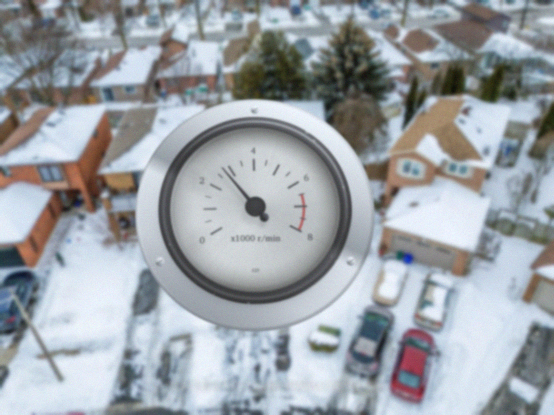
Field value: 2750 rpm
